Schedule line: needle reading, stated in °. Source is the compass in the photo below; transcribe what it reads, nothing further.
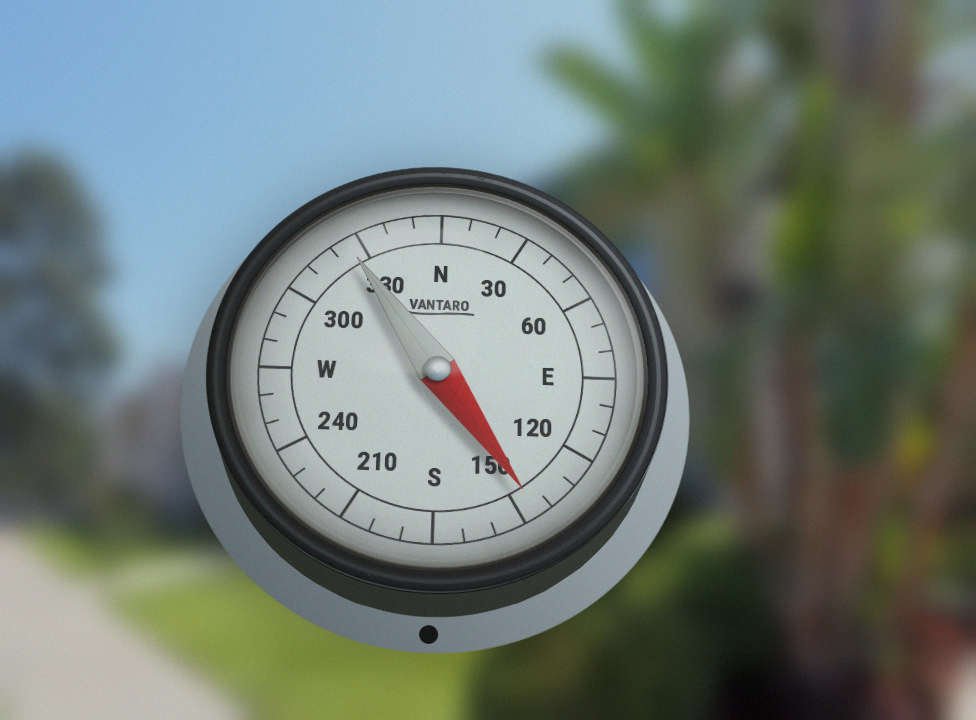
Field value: 145 °
